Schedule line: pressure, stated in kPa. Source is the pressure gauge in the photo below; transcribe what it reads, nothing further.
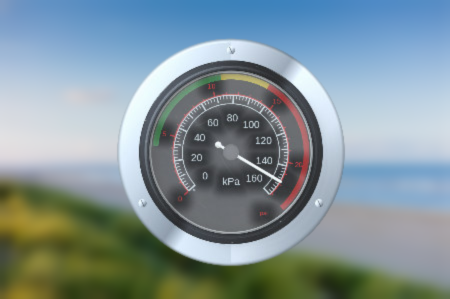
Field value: 150 kPa
